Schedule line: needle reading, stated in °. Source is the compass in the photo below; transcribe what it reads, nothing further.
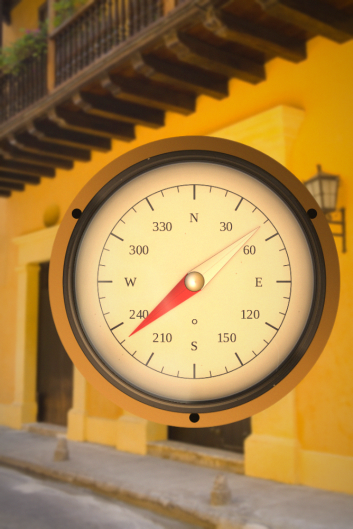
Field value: 230 °
